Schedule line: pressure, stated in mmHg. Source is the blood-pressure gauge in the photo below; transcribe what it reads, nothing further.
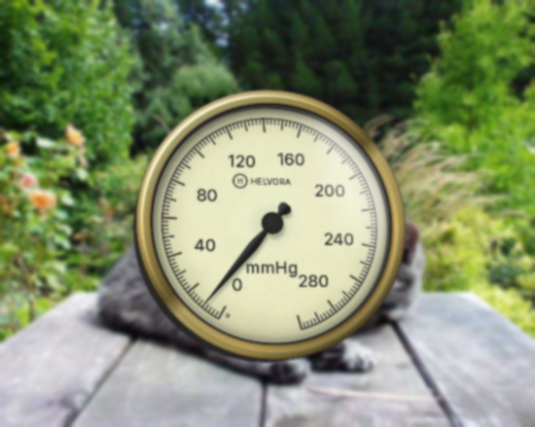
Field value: 10 mmHg
